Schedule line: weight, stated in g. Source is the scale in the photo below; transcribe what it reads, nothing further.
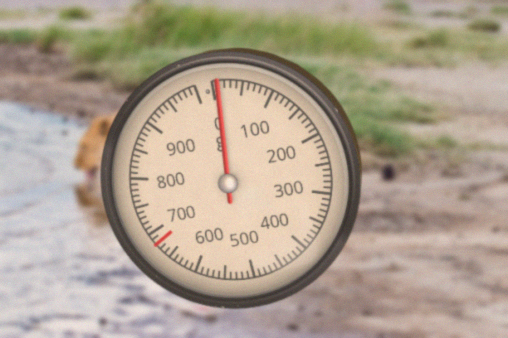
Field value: 10 g
